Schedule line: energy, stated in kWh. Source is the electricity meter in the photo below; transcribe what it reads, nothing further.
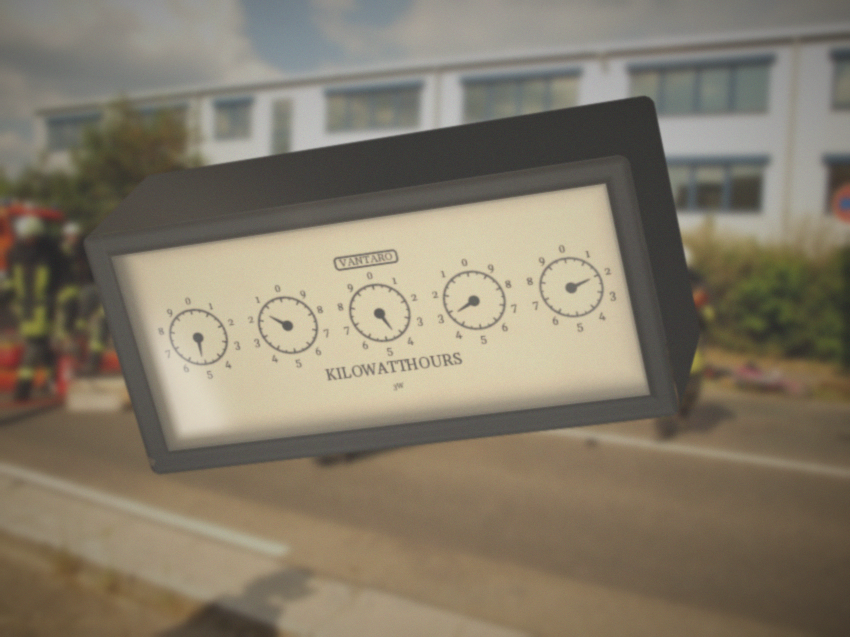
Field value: 51432 kWh
